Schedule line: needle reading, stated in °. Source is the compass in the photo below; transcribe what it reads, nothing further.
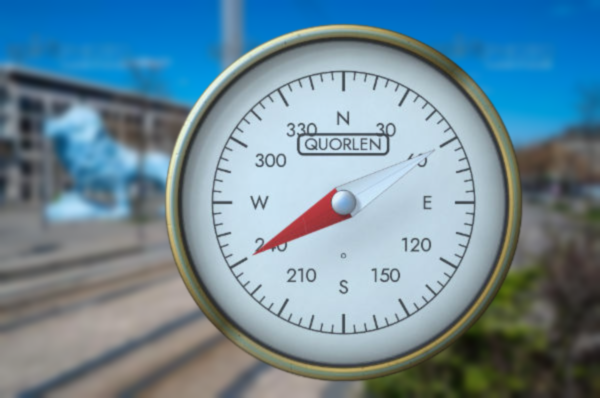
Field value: 240 °
